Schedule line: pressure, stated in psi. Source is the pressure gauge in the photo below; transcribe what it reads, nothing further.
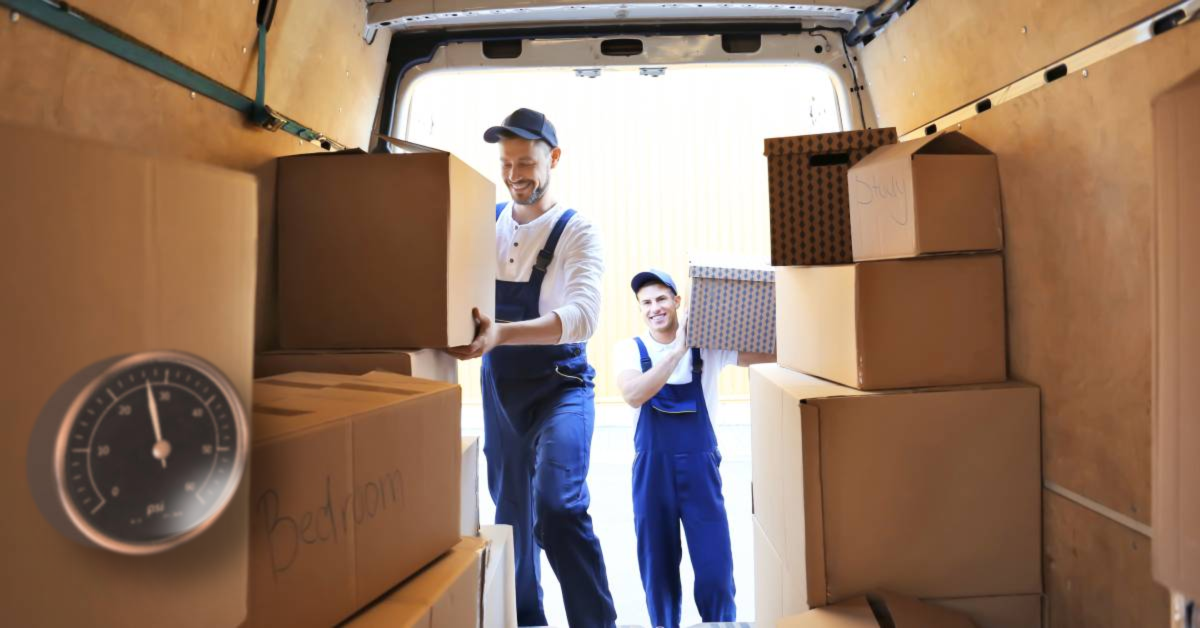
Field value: 26 psi
